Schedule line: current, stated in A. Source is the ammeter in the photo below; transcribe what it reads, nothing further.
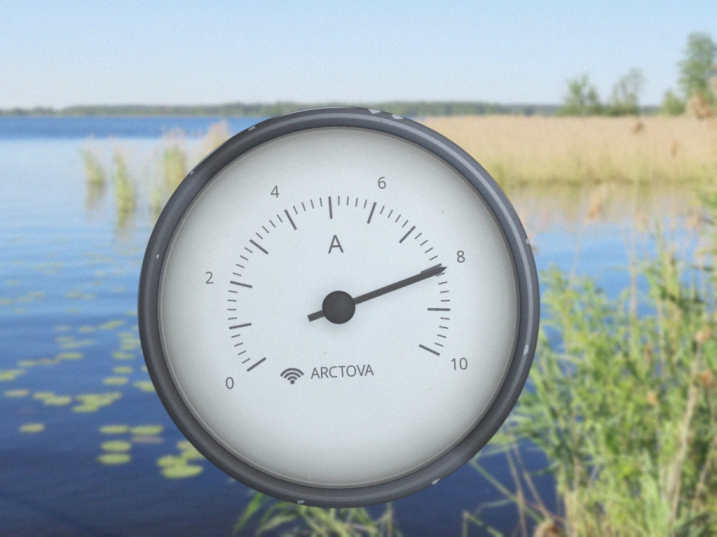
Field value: 8.1 A
